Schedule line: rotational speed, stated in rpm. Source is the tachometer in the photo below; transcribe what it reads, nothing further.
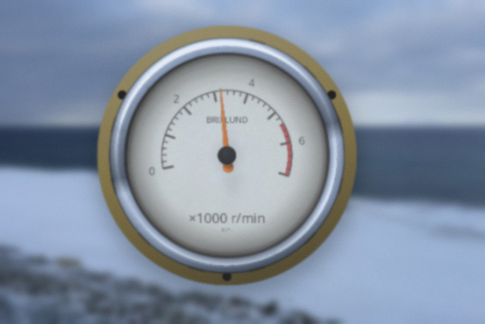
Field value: 3200 rpm
